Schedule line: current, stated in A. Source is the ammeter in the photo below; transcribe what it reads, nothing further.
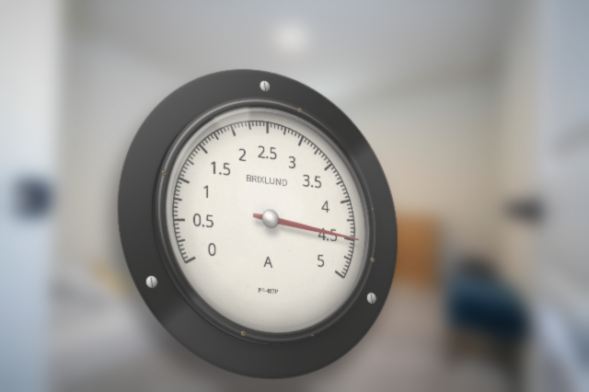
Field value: 4.5 A
